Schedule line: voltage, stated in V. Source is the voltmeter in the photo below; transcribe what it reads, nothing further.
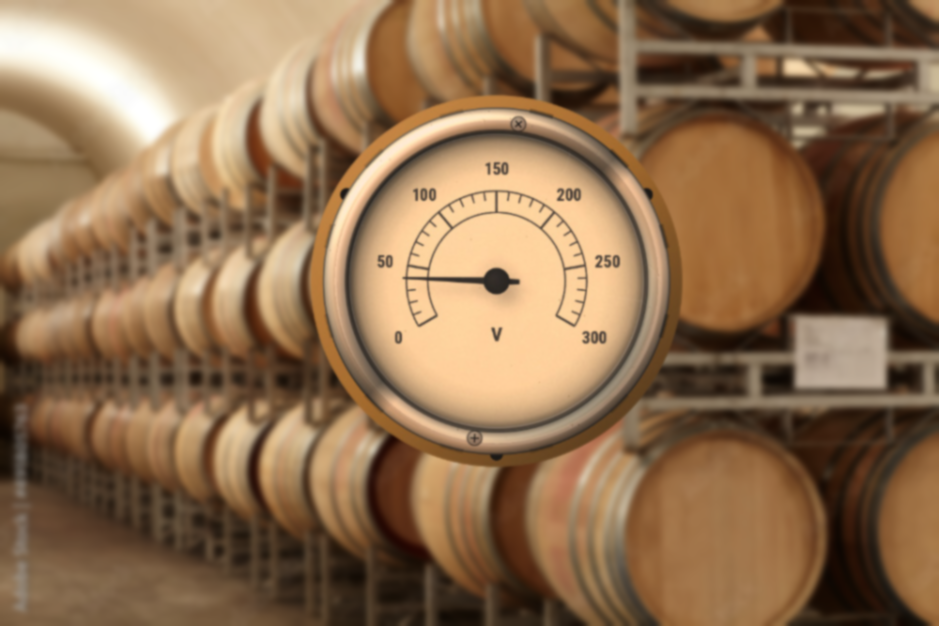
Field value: 40 V
